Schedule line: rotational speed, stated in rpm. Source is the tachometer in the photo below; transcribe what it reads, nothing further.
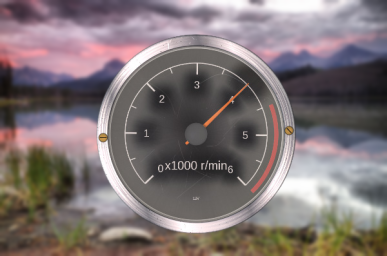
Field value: 4000 rpm
